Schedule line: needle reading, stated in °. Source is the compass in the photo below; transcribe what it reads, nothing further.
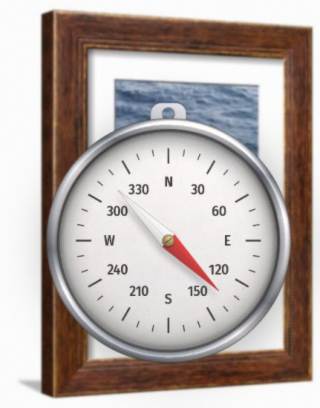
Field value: 135 °
